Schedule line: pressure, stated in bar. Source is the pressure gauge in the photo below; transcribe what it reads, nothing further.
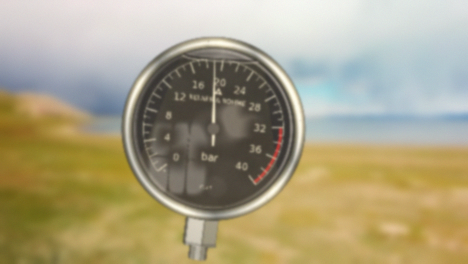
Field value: 19 bar
